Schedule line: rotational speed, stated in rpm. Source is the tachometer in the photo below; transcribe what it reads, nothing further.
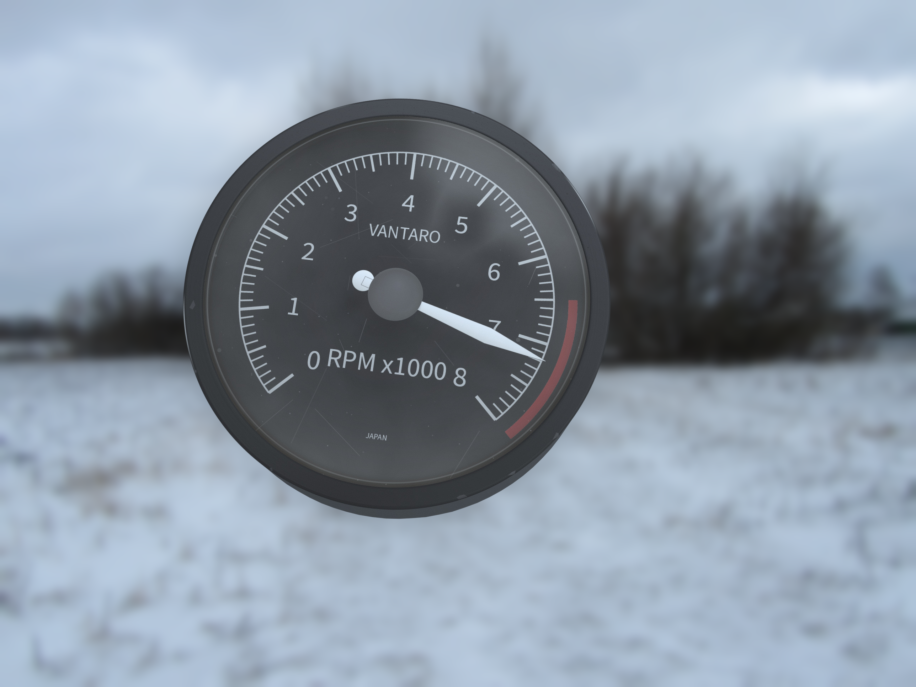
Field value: 7200 rpm
